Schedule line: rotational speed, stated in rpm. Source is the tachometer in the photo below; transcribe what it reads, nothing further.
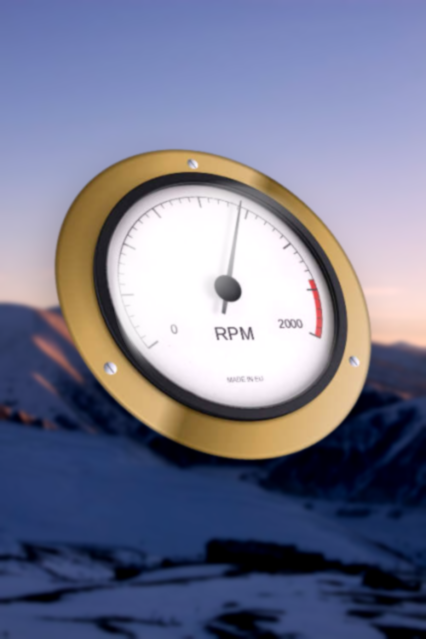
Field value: 1200 rpm
